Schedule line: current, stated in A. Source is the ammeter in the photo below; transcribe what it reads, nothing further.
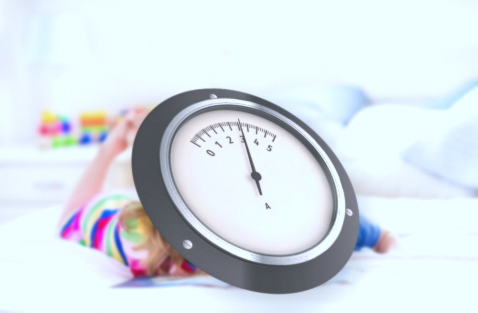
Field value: 3 A
